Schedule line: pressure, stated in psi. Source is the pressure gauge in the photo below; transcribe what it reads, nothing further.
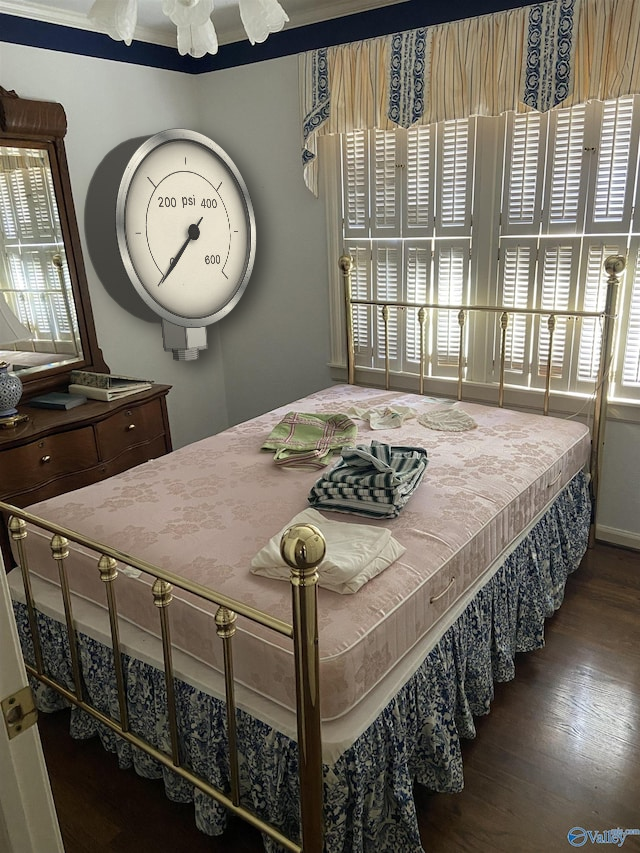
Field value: 0 psi
